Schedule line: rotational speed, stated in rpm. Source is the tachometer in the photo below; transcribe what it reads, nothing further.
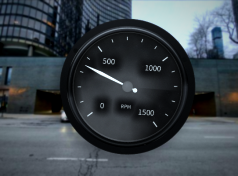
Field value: 350 rpm
